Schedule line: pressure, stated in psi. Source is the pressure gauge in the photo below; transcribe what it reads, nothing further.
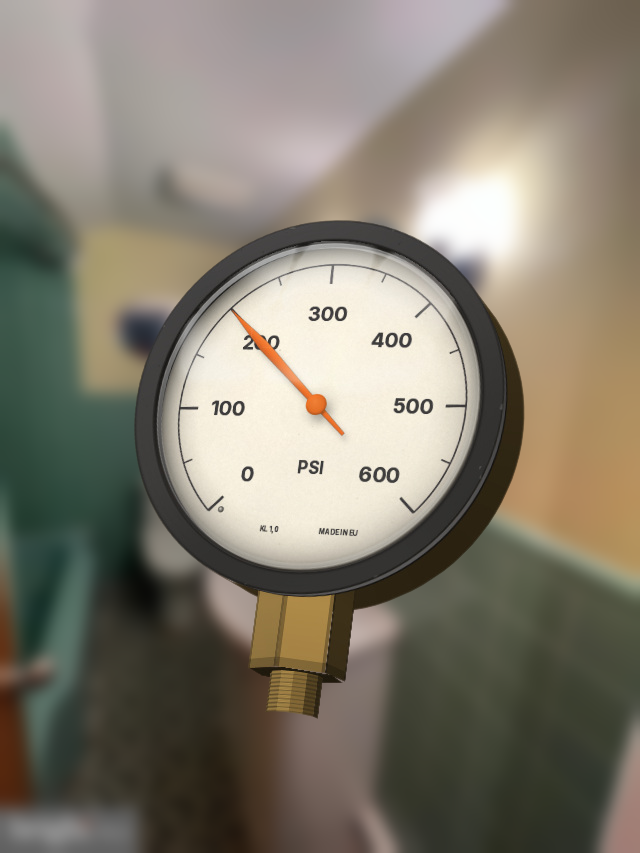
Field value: 200 psi
